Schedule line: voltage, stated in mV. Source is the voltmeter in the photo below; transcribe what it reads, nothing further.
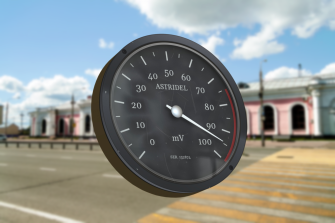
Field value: 95 mV
